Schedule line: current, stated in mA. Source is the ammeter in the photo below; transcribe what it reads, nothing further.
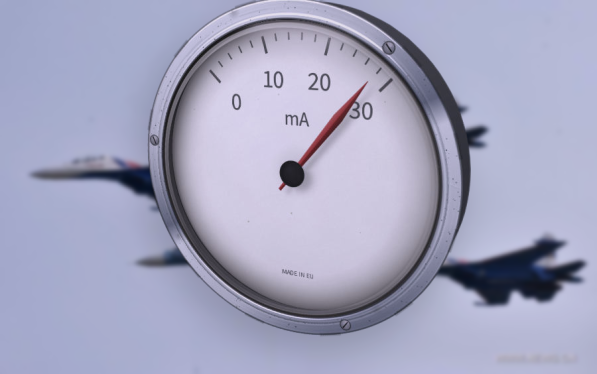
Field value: 28 mA
